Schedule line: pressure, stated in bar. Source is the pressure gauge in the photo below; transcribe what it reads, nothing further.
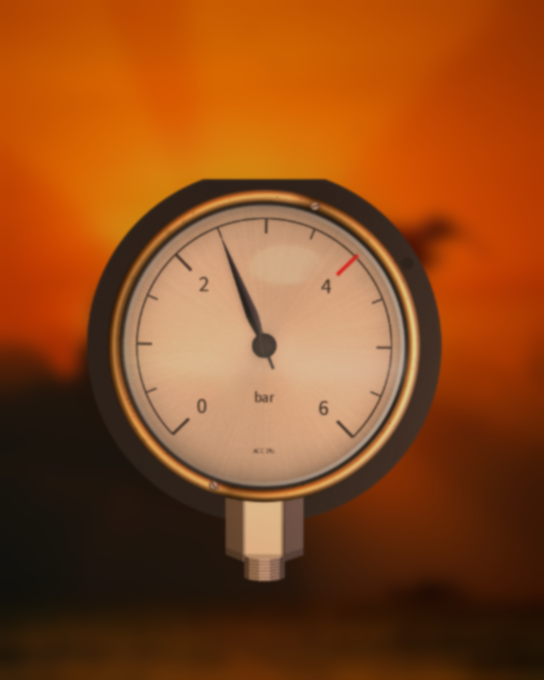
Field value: 2.5 bar
